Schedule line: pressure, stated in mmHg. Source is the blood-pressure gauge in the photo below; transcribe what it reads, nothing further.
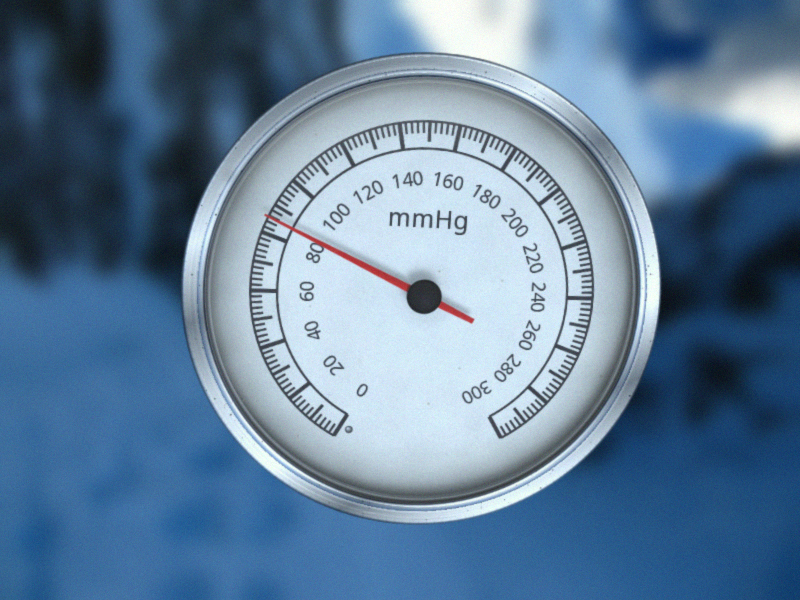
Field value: 86 mmHg
